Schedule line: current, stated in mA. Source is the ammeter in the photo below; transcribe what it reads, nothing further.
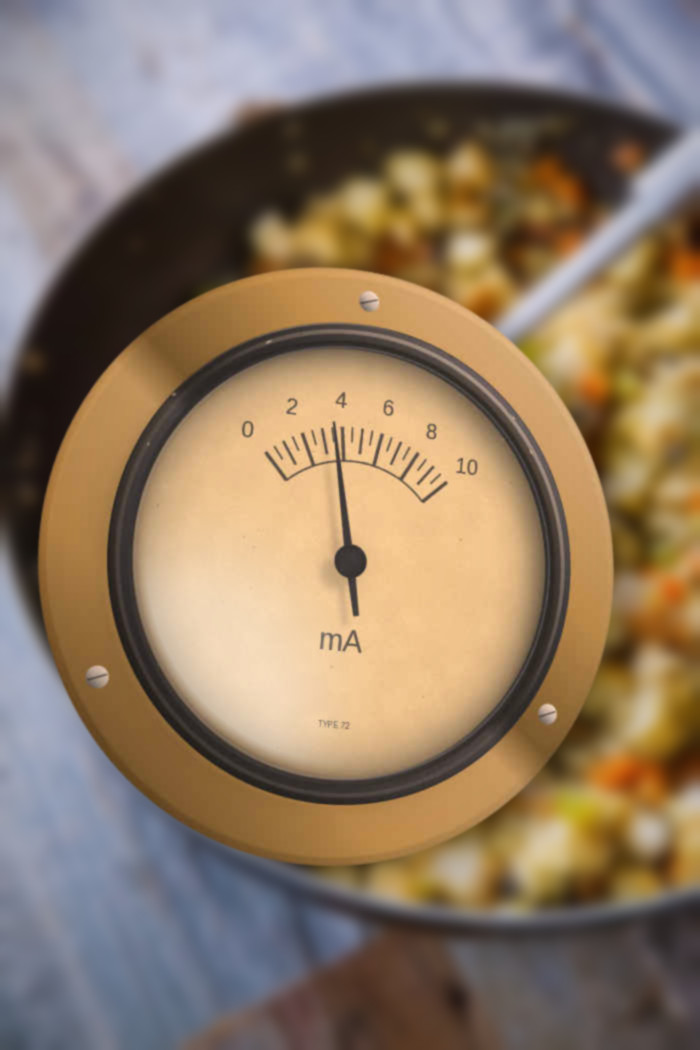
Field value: 3.5 mA
